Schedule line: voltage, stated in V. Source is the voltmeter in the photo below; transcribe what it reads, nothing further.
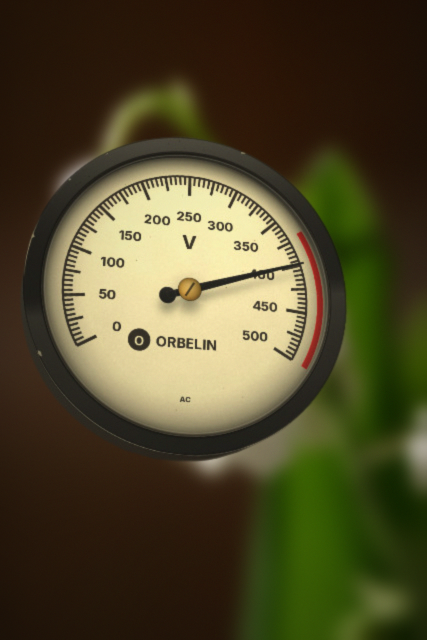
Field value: 400 V
